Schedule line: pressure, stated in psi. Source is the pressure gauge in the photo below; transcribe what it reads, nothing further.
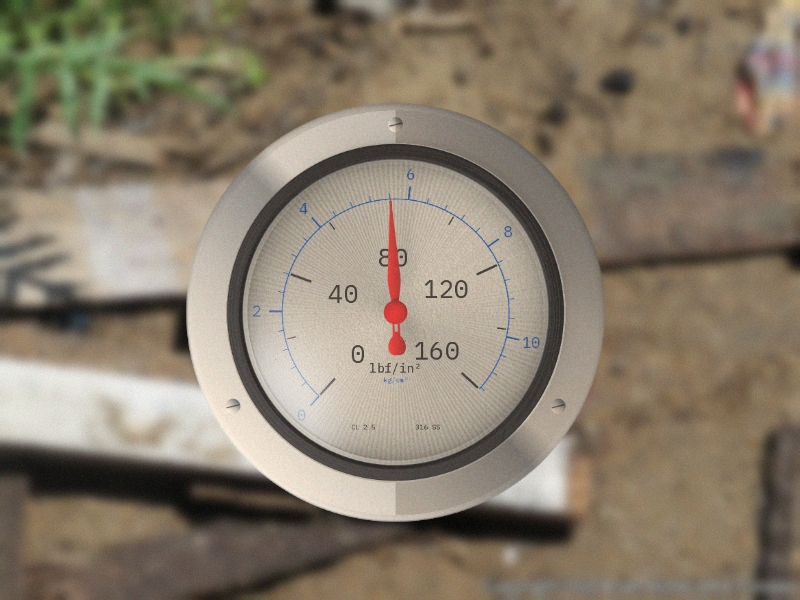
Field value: 80 psi
